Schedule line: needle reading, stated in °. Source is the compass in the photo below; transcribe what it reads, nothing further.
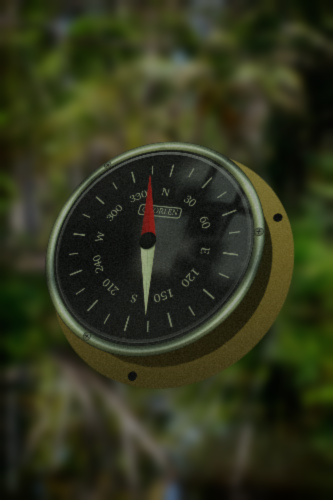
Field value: 345 °
